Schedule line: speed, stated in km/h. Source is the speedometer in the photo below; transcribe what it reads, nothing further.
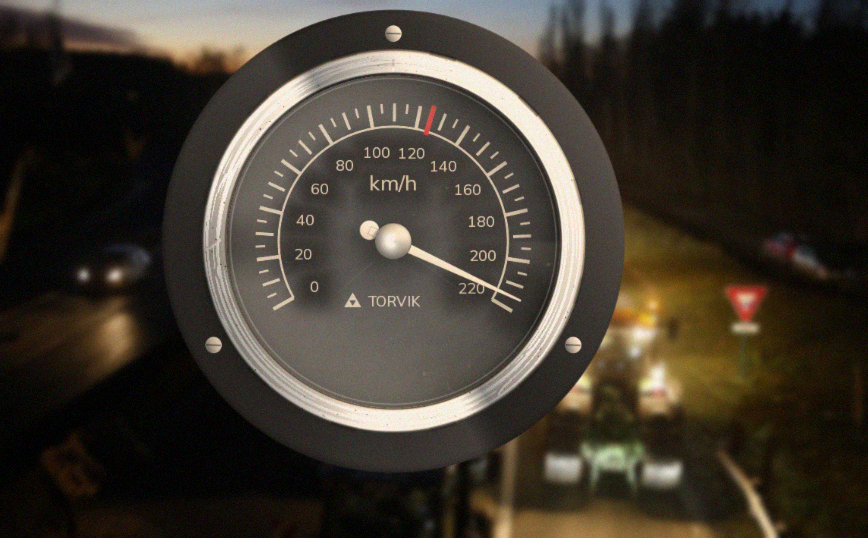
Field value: 215 km/h
